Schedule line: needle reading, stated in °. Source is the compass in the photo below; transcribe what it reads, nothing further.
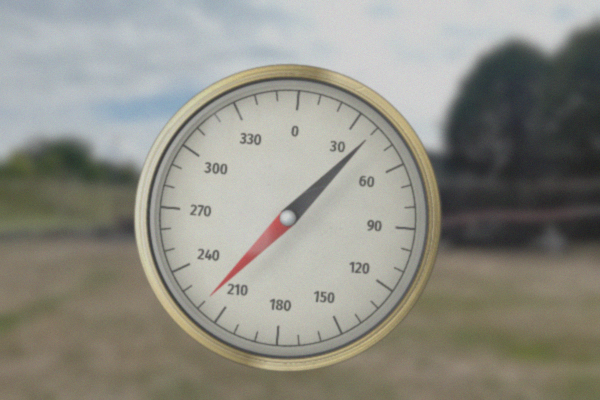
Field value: 220 °
